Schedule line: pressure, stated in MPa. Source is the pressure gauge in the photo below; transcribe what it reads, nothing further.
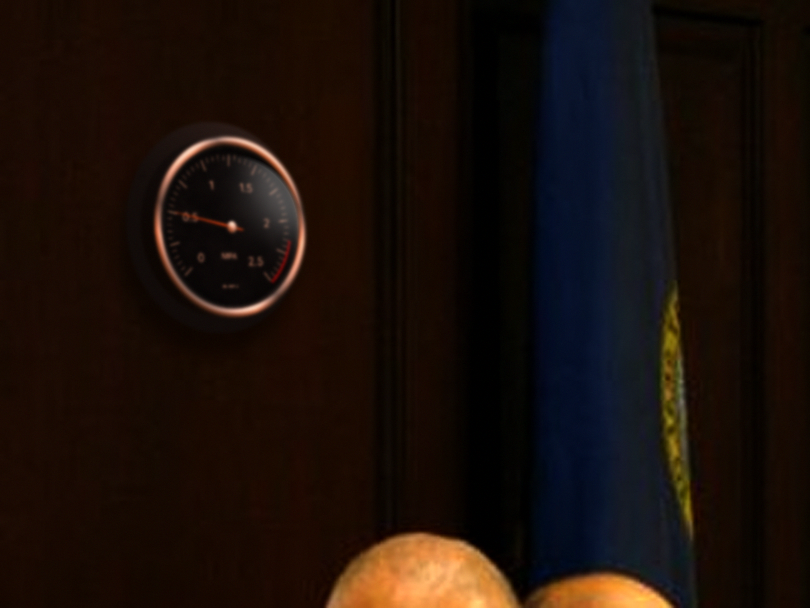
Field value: 0.5 MPa
